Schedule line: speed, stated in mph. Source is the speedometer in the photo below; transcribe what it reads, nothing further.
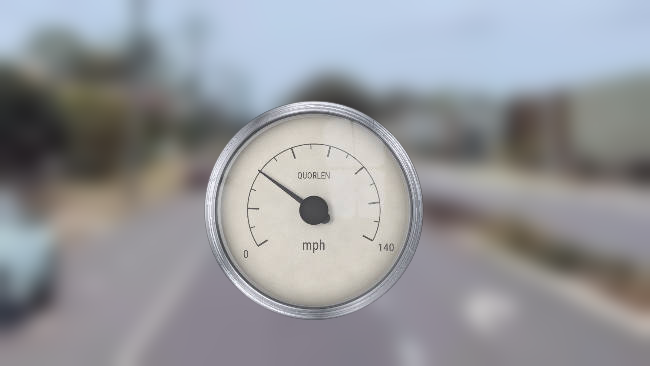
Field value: 40 mph
